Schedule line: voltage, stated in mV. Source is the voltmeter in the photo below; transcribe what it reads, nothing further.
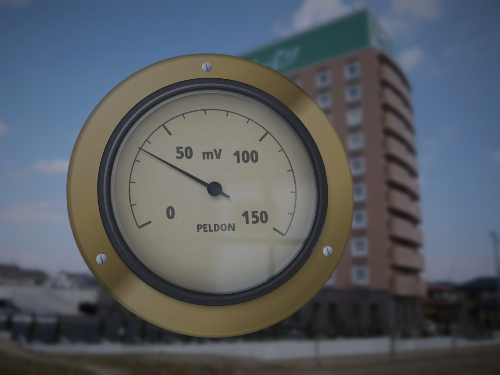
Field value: 35 mV
